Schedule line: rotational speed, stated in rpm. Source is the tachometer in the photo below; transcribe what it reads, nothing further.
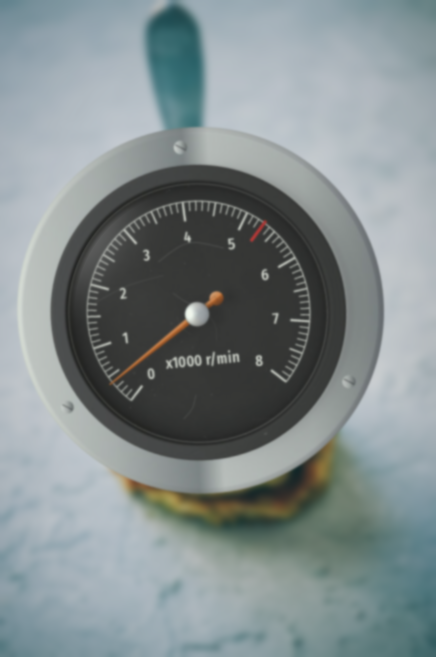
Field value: 400 rpm
